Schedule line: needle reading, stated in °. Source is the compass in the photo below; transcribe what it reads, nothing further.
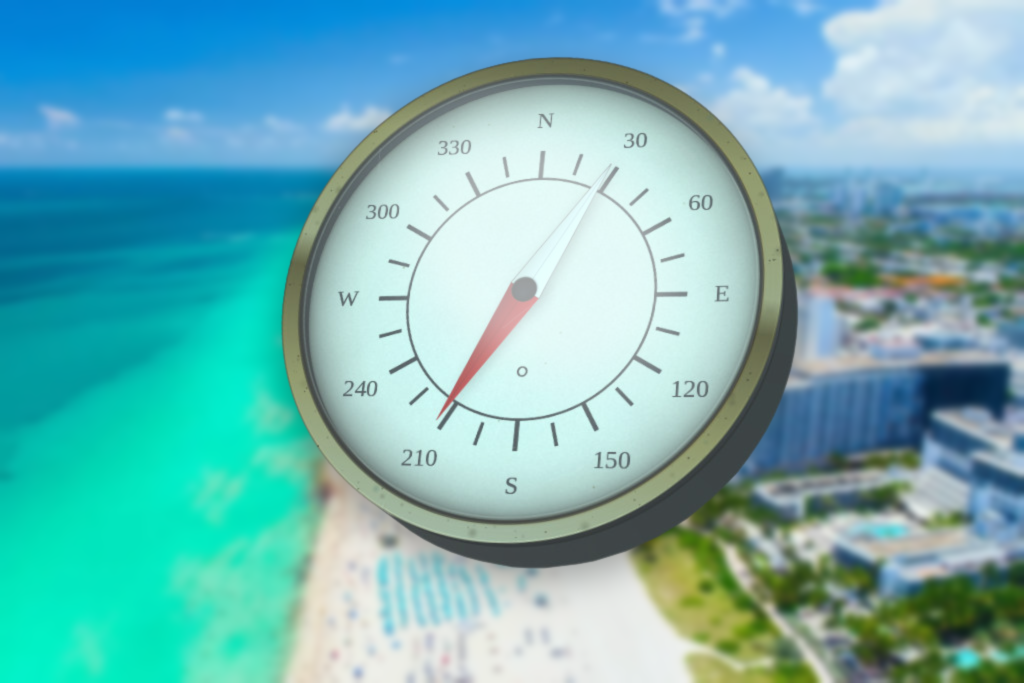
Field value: 210 °
